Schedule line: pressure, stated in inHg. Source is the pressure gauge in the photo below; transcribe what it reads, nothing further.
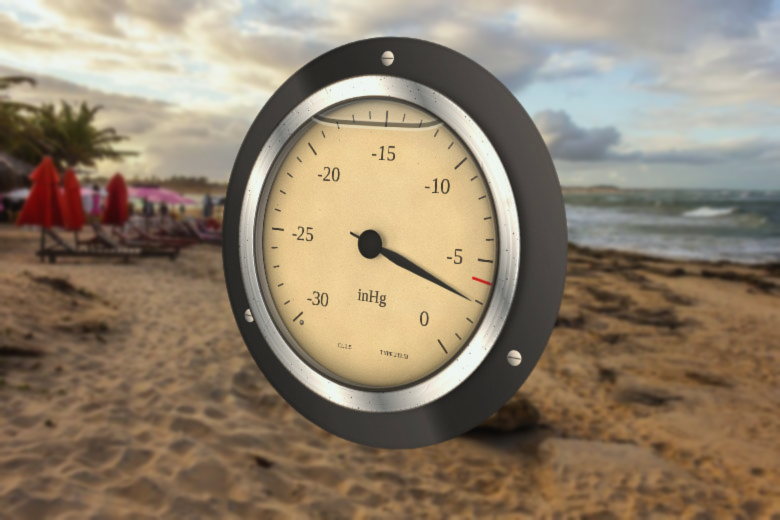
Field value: -3 inHg
